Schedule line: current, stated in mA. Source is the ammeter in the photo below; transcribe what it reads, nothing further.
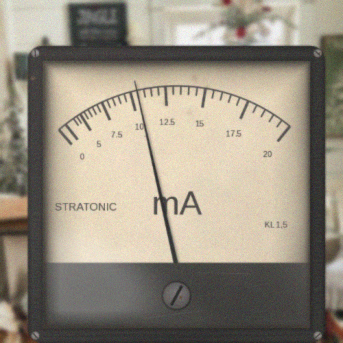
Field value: 10.5 mA
